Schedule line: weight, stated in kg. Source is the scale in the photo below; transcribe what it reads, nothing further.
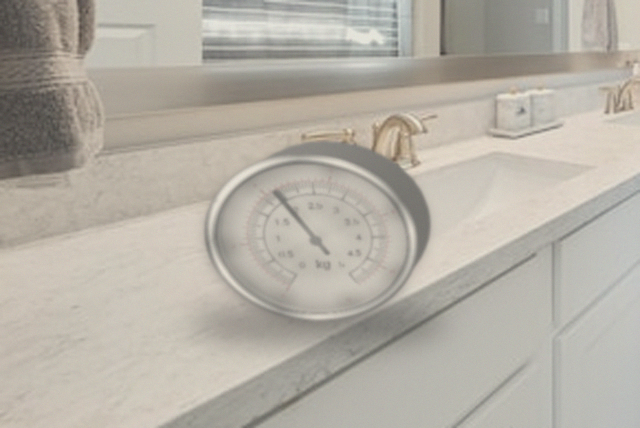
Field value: 2 kg
